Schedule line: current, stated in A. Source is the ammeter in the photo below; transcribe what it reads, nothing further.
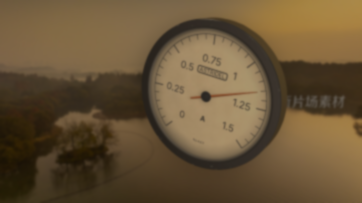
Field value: 1.15 A
